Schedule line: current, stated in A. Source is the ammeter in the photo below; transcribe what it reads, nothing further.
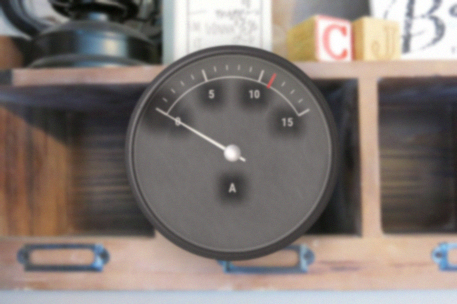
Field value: 0 A
